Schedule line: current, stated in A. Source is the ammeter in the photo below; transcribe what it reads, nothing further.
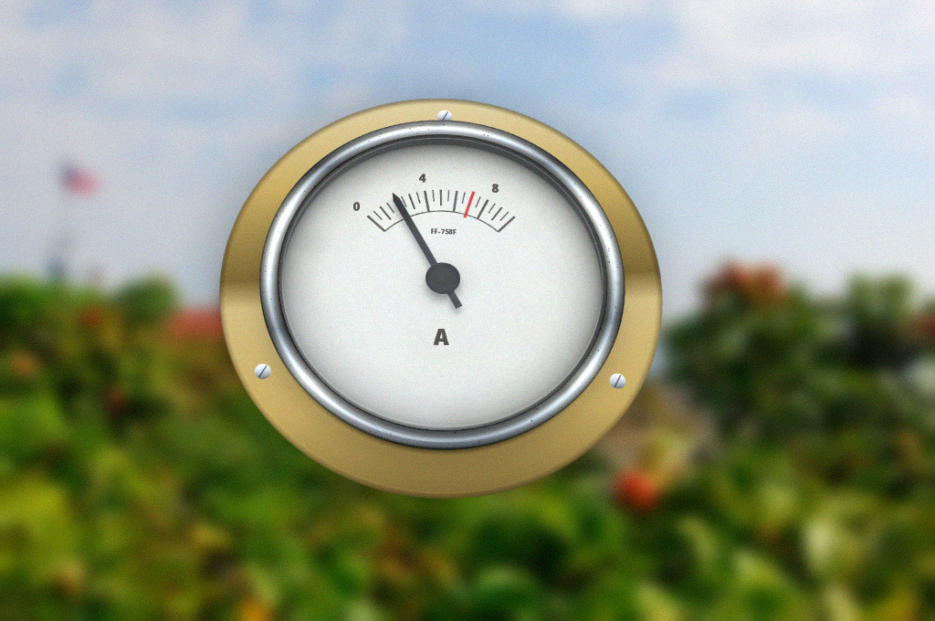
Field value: 2 A
